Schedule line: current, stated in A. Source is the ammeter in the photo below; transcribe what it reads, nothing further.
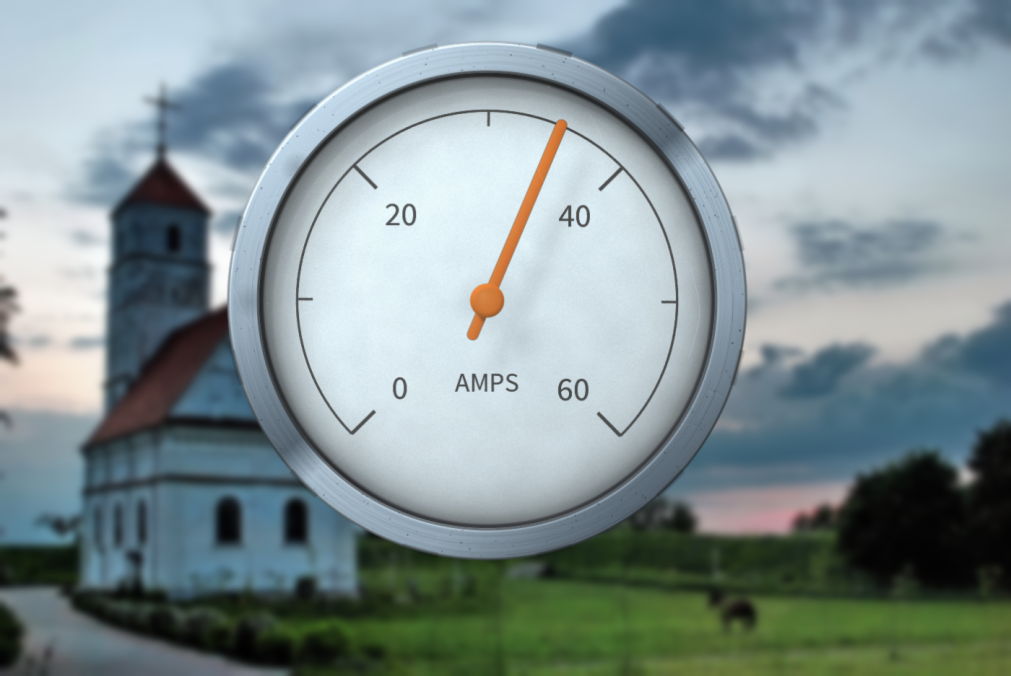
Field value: 35 A
